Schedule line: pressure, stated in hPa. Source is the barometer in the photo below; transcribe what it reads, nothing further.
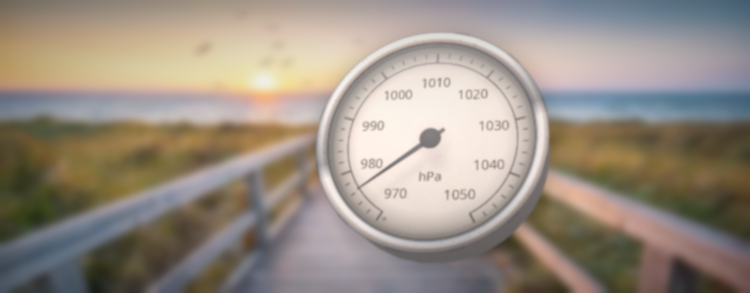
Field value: 976 hPa
